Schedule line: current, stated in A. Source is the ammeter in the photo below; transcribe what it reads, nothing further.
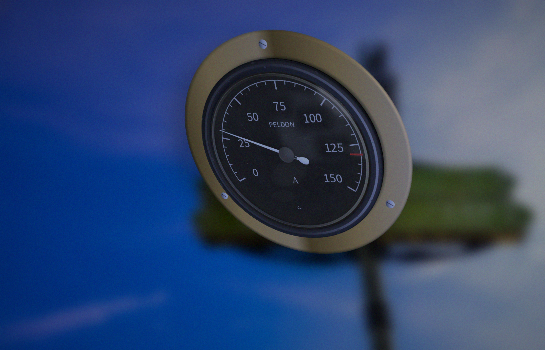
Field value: 30 A
